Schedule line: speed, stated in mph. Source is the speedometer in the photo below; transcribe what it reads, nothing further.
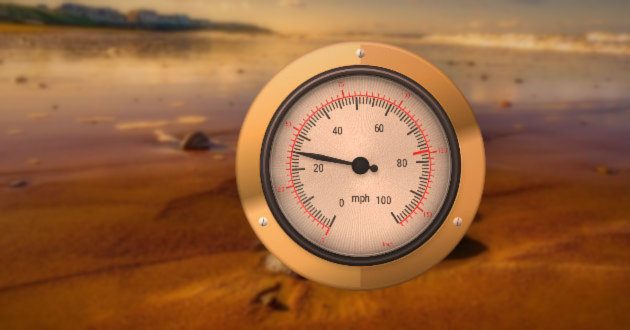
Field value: 25 mph
